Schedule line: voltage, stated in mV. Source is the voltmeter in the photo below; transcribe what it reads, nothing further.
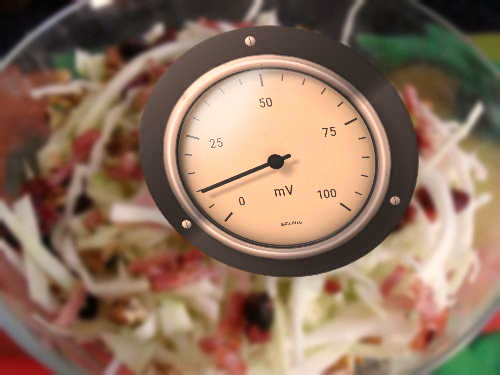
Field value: 10 mV
